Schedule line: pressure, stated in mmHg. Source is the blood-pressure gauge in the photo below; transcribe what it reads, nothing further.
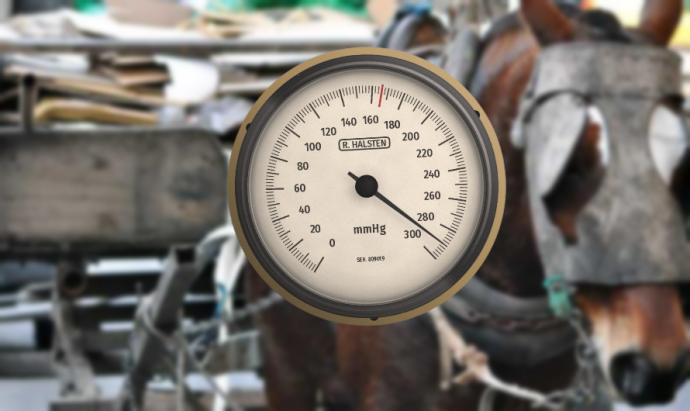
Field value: 290 mmHg
